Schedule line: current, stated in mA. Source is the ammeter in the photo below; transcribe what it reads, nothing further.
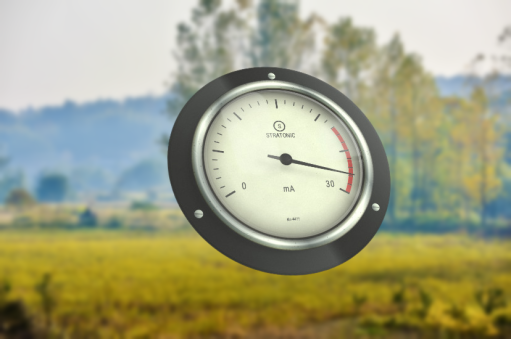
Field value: 28 mA
